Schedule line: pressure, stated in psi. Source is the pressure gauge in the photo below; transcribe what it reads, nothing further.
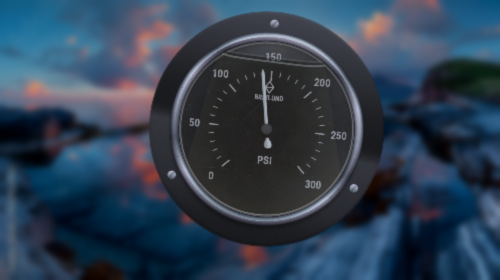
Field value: 140 psi
